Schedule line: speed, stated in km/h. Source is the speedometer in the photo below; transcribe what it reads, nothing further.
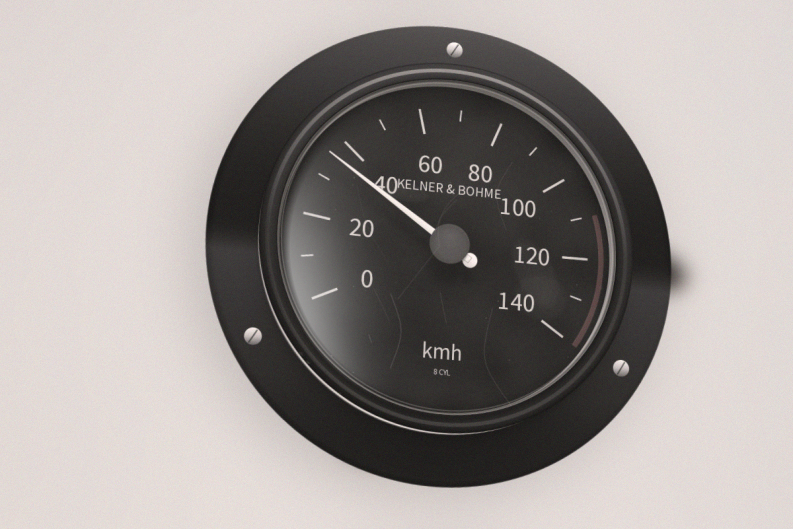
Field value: 35 km/h
